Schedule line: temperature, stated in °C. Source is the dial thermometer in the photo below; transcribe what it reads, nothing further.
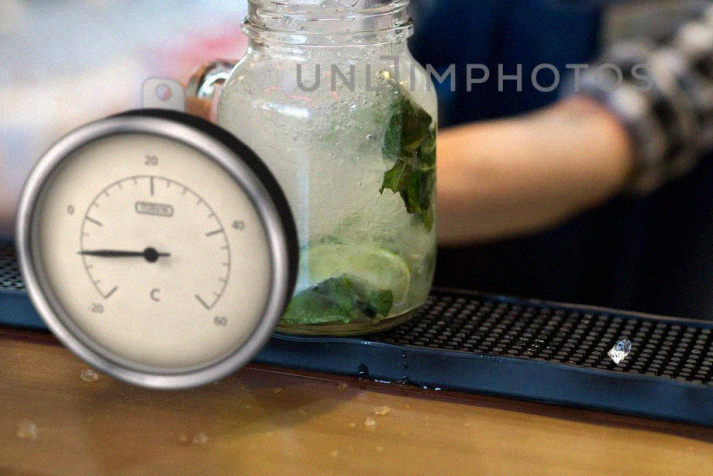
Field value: -8 °C
